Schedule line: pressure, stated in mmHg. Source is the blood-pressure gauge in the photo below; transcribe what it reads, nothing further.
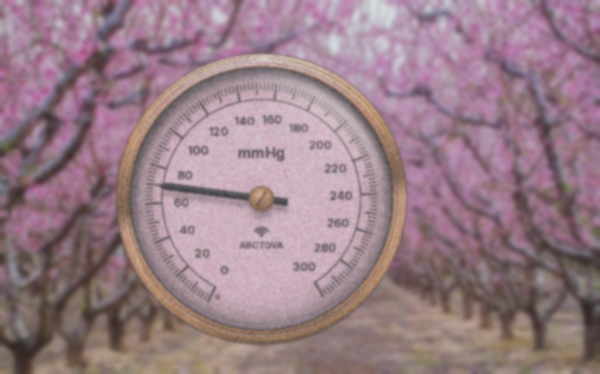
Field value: 70 mmHg
